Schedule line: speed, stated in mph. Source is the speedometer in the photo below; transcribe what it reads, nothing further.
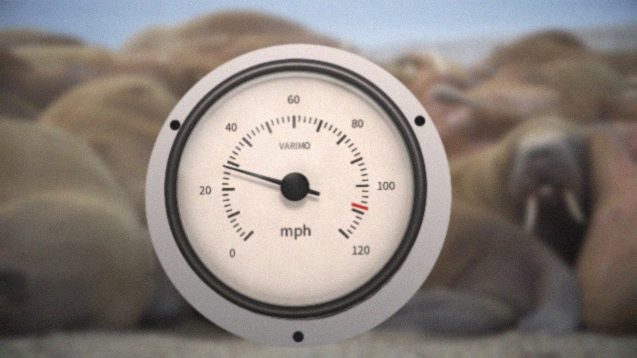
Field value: 28 mph
